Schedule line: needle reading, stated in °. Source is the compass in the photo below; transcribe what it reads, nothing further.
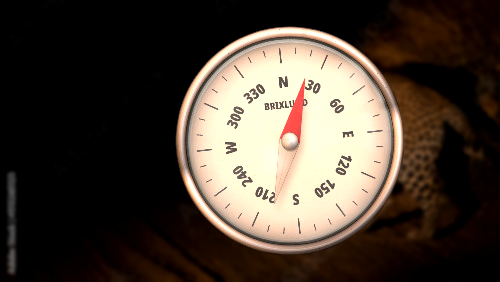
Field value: 20 °
